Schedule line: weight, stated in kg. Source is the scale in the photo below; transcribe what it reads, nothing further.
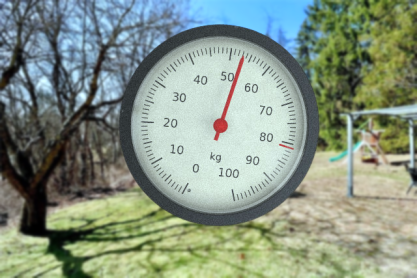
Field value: 53 kg
